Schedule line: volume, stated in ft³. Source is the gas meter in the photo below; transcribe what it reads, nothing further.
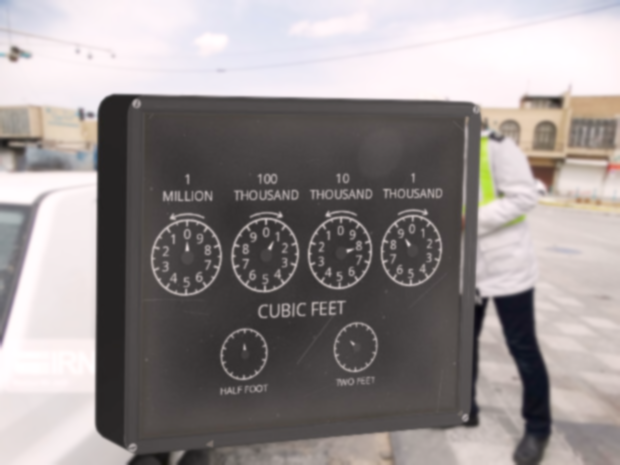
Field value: 7900 ft³
